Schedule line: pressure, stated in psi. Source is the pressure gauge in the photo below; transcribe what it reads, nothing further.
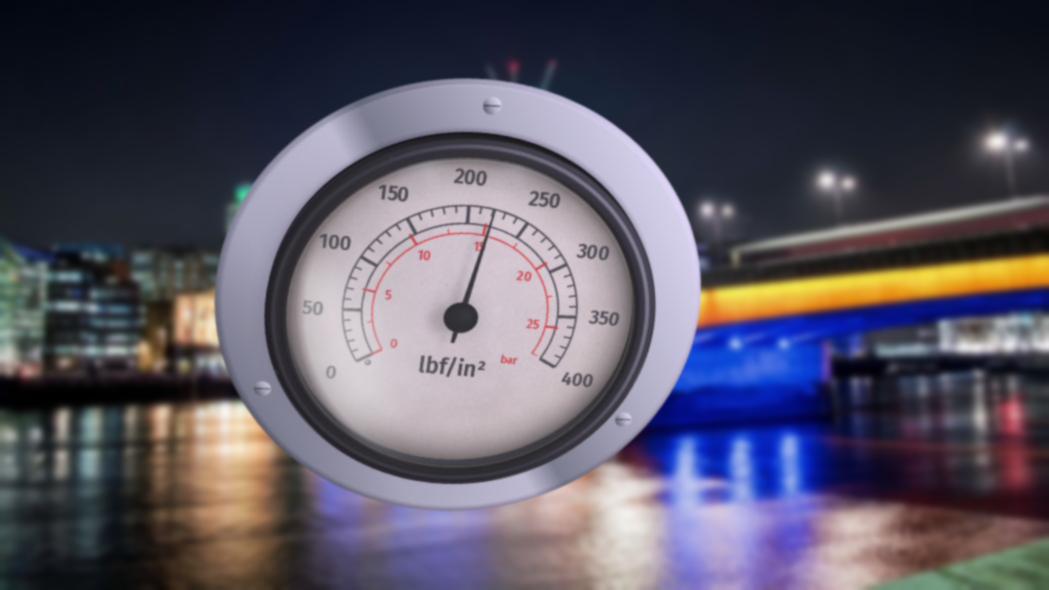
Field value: 220 psi
